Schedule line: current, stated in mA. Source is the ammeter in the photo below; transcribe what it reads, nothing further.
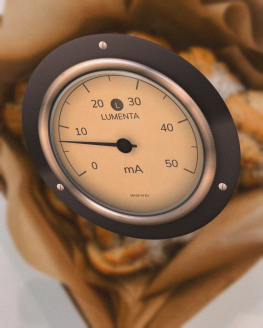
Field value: 7.5 mA
